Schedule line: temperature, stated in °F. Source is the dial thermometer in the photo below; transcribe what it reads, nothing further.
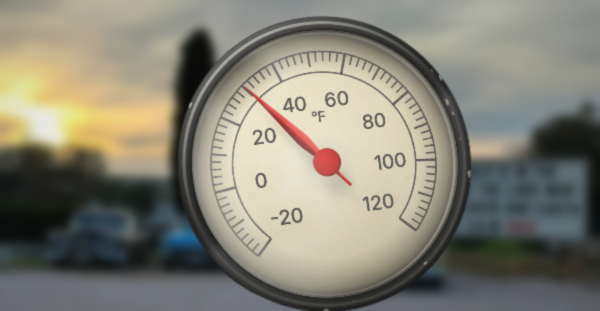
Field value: 30 °F
